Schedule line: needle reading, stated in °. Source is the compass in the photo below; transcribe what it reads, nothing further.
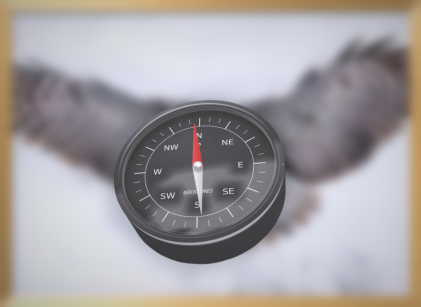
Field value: 355 °
